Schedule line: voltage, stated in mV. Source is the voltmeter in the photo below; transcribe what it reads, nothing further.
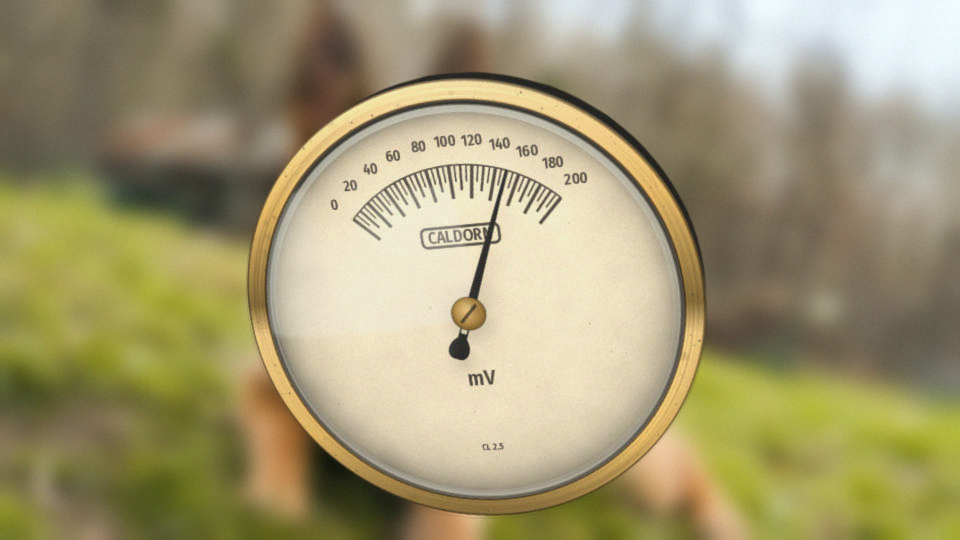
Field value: 150 mV
